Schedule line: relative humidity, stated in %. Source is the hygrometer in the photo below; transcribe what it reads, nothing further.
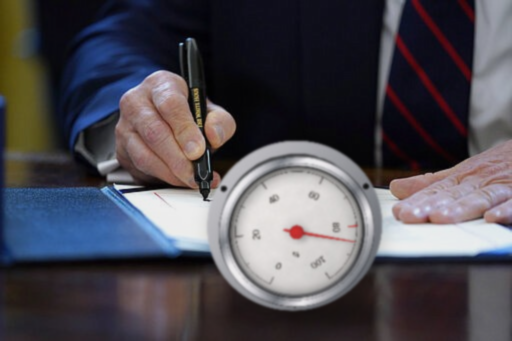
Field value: 85 %
